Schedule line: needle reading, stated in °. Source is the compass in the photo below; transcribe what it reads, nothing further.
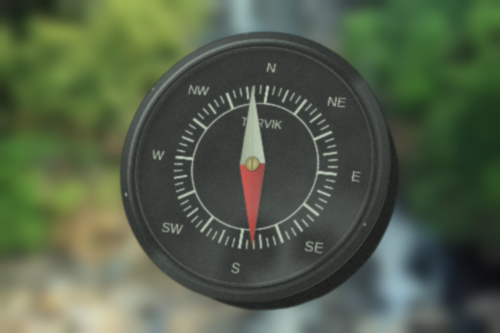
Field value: 170 °
